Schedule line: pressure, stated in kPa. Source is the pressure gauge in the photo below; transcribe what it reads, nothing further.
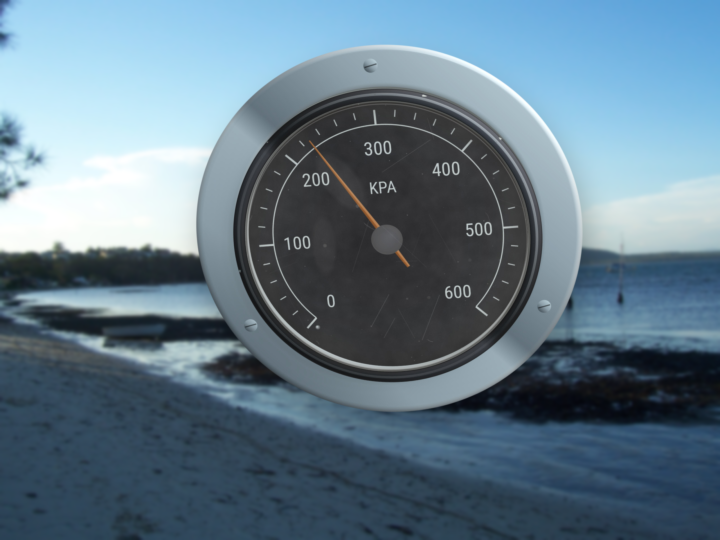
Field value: 230 kPa
